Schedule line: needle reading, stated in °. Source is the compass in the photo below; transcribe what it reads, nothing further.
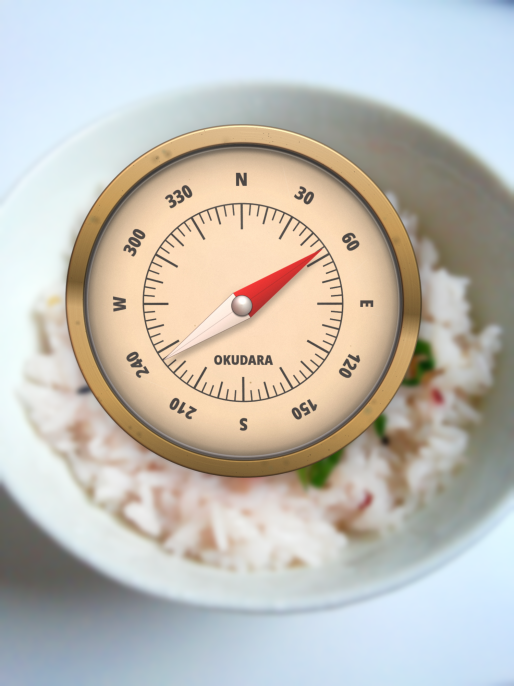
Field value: 55 °
